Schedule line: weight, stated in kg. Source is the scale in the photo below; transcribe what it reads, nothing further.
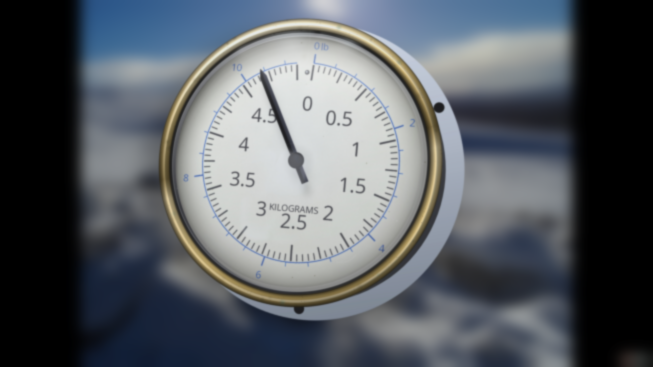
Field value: 4.7 kg
